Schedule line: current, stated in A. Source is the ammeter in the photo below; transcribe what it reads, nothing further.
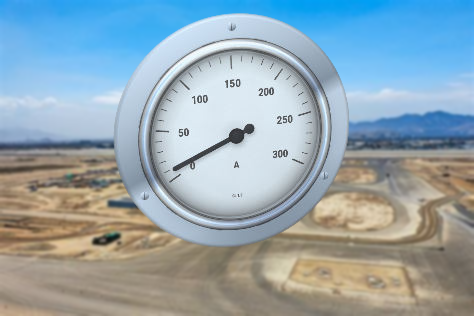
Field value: 10 A
